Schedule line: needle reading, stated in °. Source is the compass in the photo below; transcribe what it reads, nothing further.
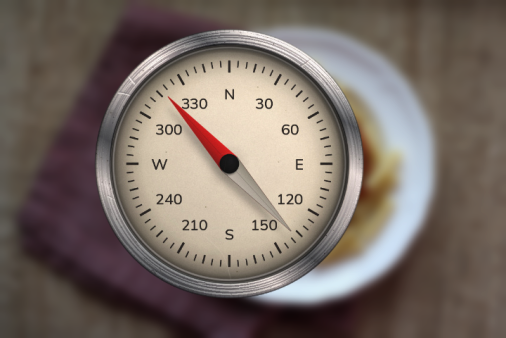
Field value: 317.5 °
